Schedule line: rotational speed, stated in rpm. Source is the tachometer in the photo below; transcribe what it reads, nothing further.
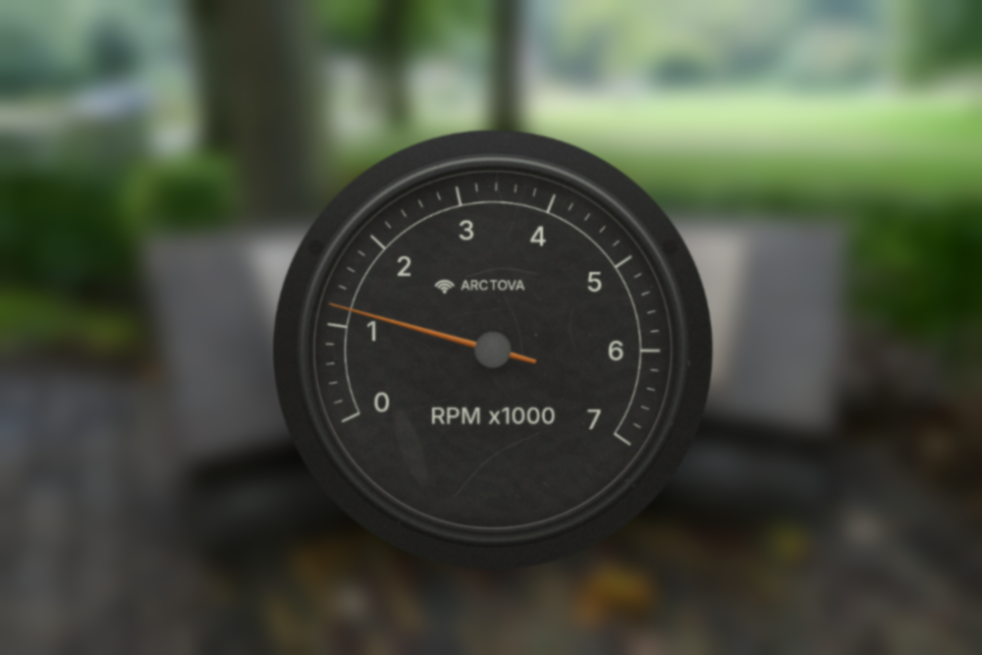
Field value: 1200 rpm
